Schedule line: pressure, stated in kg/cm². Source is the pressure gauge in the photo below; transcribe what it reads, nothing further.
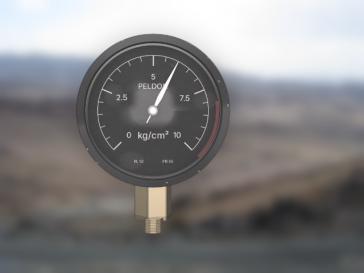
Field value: 6 kg/cm²
